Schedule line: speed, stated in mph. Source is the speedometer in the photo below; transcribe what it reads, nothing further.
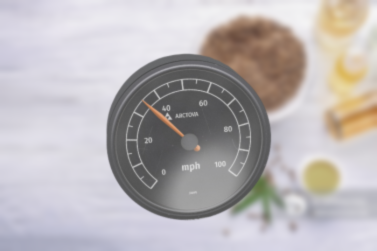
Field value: 35 mph
